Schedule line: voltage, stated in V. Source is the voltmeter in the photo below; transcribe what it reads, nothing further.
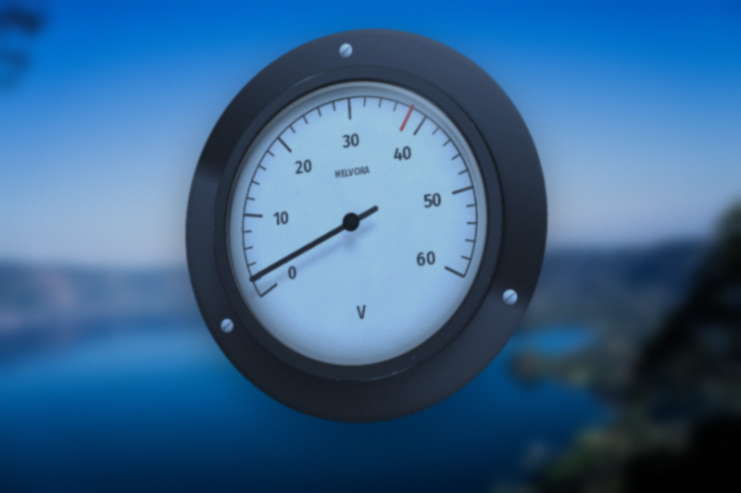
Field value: 2 V
